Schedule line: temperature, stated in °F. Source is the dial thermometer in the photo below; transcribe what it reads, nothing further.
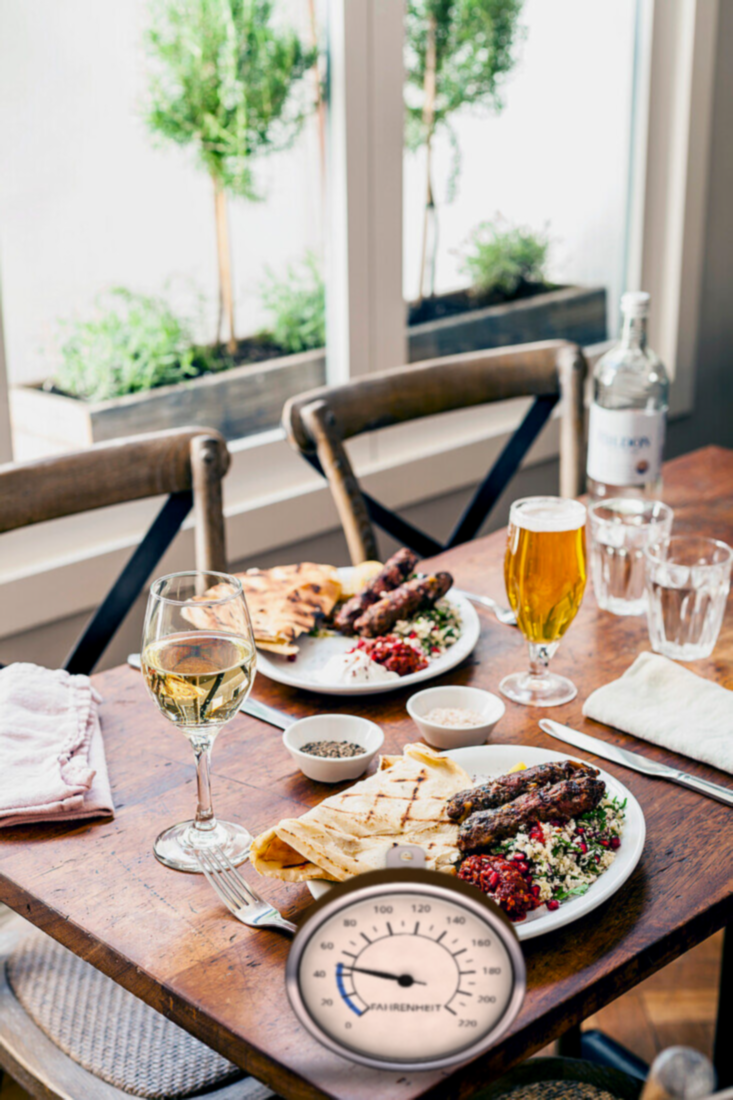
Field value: 50 °F
